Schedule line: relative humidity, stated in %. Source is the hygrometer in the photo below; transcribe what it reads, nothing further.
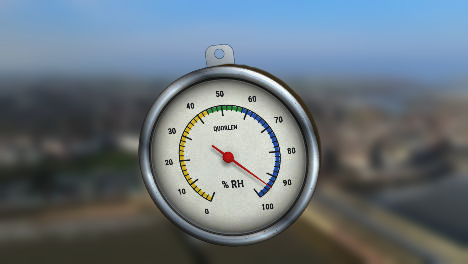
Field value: 94 %
